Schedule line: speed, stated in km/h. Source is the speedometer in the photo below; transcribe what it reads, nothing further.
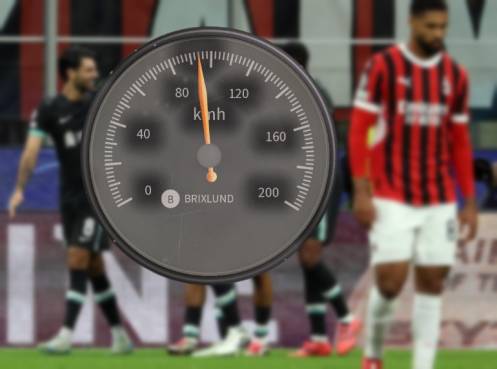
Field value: 94 km/h
